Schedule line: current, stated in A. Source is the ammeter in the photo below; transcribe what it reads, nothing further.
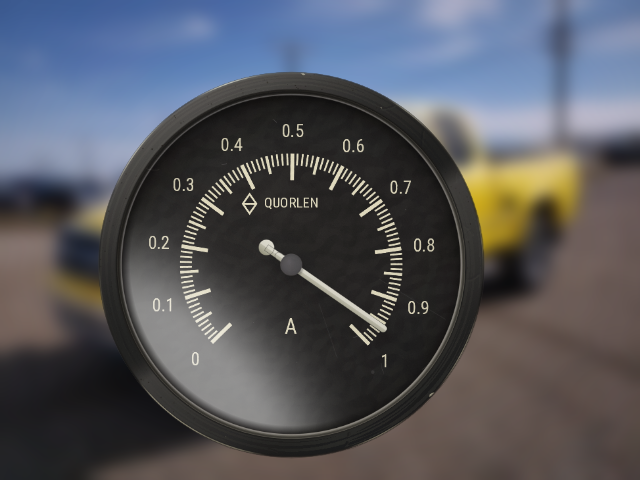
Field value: 0.96 A
